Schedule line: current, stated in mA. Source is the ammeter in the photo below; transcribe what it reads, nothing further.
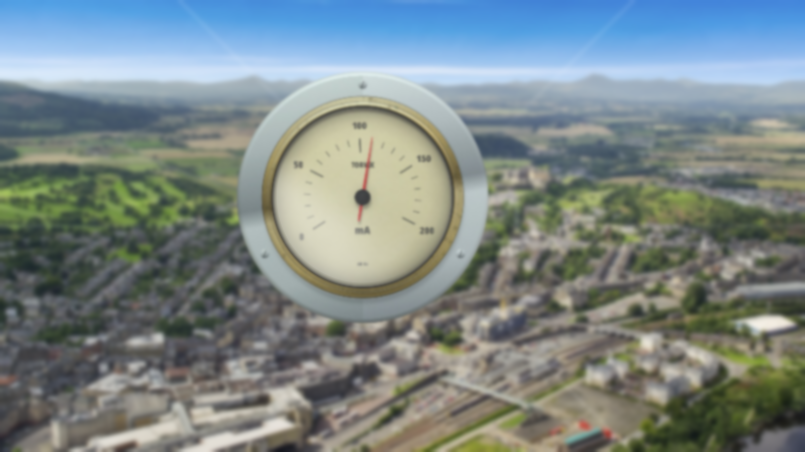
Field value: 110 mA
